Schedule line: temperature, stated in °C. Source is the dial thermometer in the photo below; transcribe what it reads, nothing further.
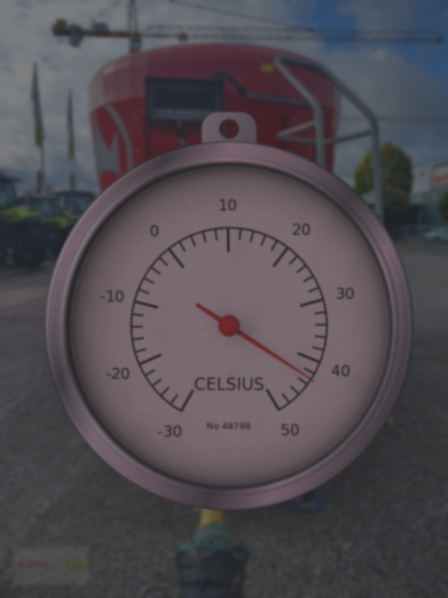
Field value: 43 °C
